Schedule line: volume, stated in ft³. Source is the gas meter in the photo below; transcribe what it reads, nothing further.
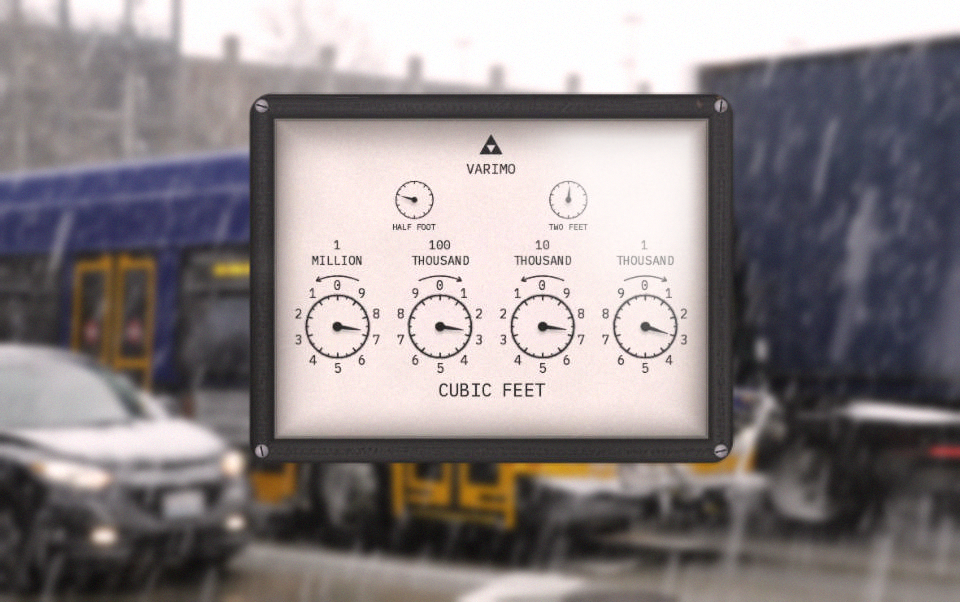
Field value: 727300 ft³
